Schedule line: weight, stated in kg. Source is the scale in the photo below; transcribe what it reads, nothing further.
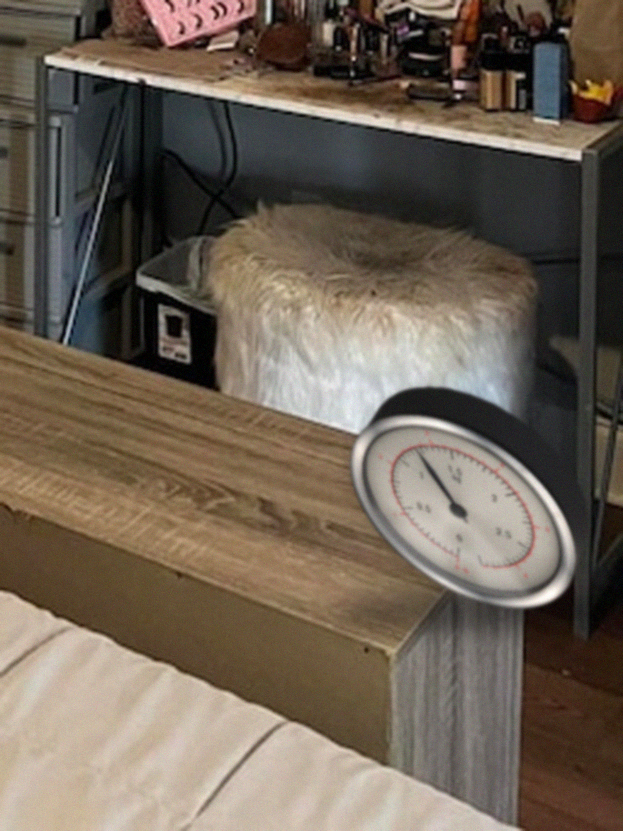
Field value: 1.25 kg
